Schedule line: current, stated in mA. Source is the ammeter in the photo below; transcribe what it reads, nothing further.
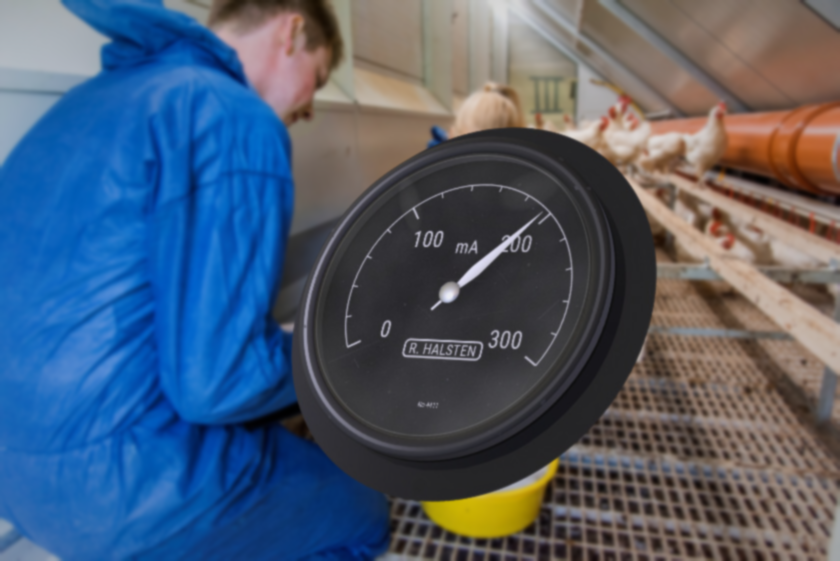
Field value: 200 mA
